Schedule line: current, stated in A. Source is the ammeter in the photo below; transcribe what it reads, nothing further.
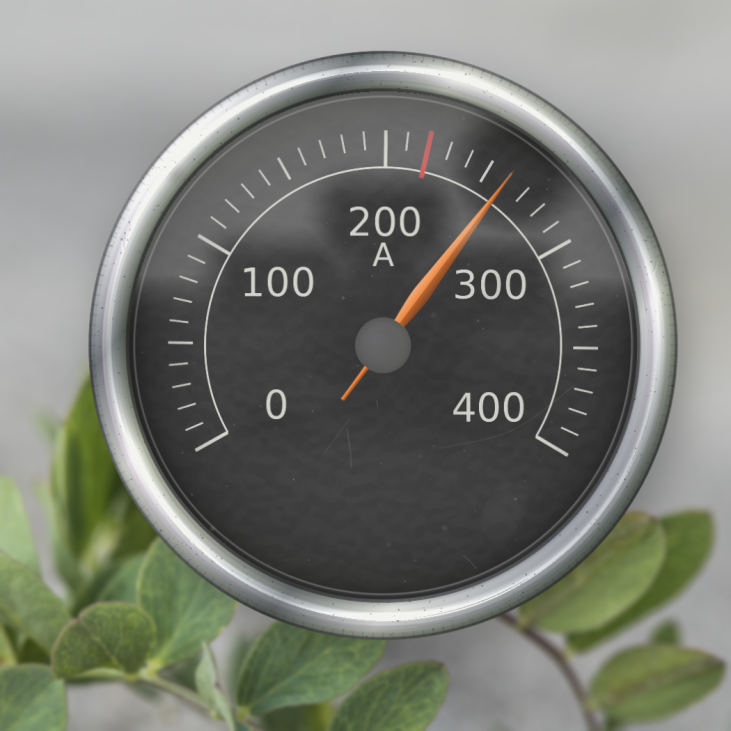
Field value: 260 A
